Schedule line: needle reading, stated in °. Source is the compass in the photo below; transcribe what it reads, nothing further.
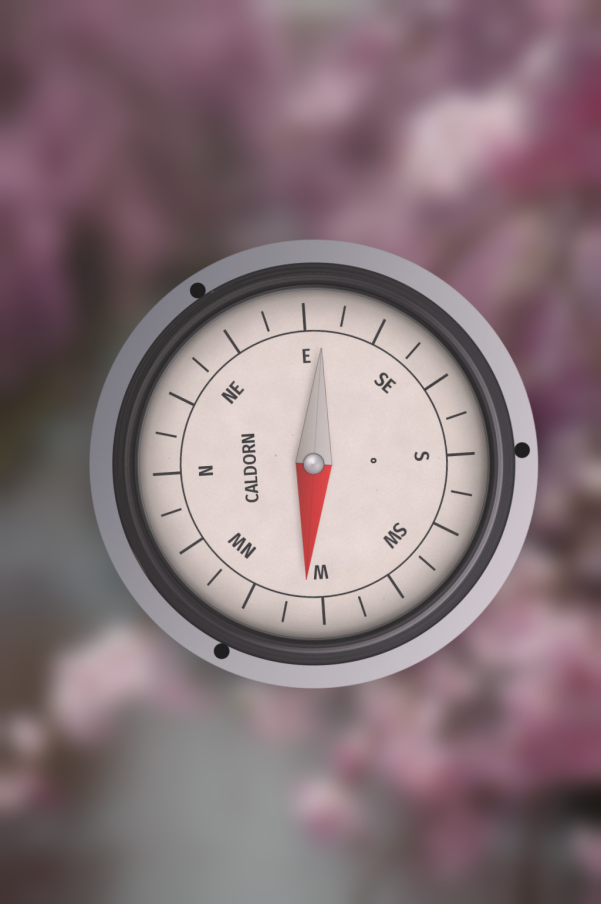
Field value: 277.5 °
